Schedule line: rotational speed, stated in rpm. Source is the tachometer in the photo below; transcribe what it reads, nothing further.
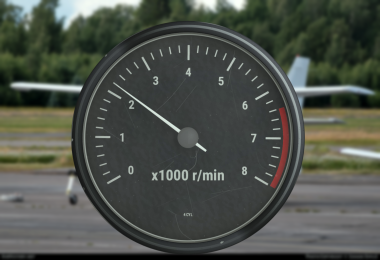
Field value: 2200 rpm
